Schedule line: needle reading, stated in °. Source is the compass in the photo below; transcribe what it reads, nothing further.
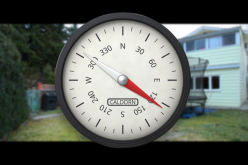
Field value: 125 °
